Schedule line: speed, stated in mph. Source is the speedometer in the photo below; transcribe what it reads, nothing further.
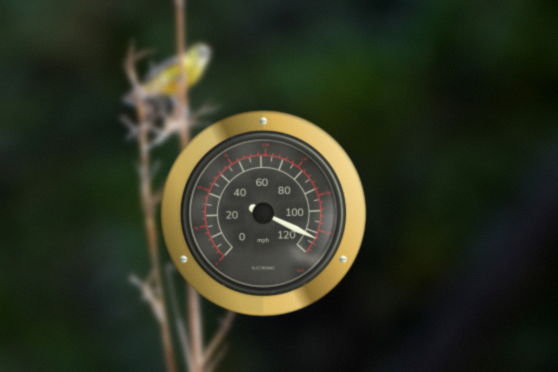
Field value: 112.5 mph
